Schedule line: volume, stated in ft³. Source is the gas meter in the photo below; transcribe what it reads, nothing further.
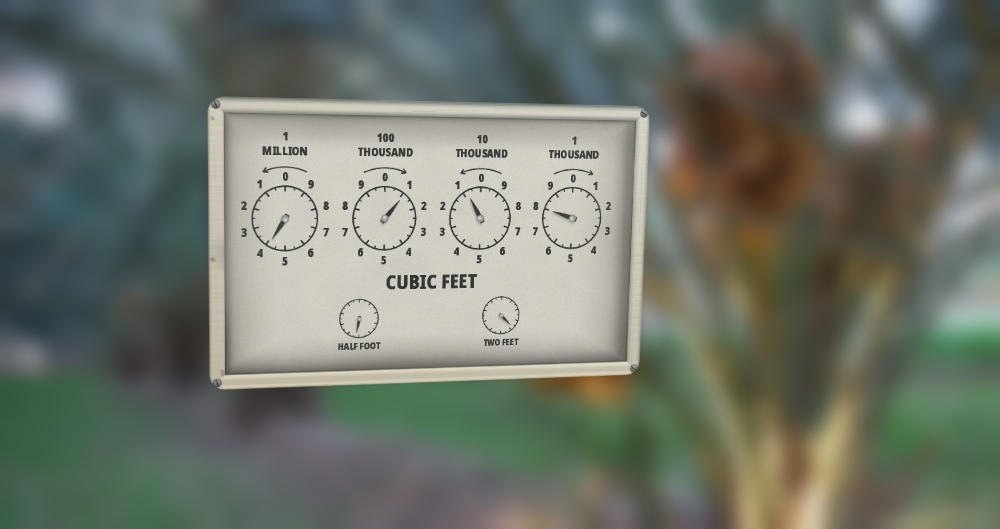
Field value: 410800 ft³
